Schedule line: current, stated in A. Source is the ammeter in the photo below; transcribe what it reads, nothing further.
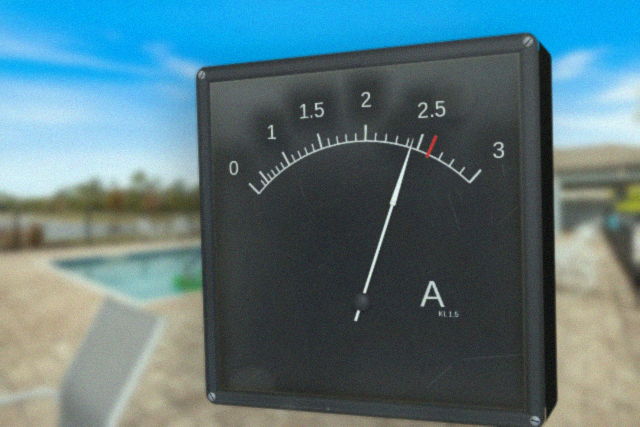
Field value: 2.45 A
